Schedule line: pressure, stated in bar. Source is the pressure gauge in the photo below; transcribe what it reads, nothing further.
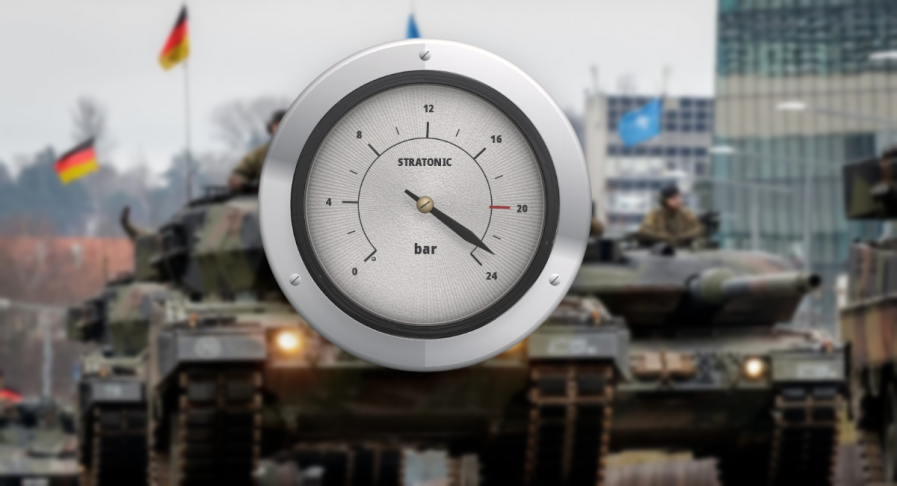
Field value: 23 bar
